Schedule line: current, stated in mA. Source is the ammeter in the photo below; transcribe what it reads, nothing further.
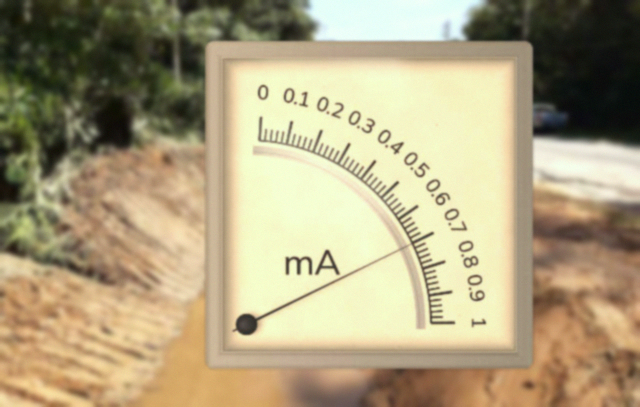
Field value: 0.7 mA
